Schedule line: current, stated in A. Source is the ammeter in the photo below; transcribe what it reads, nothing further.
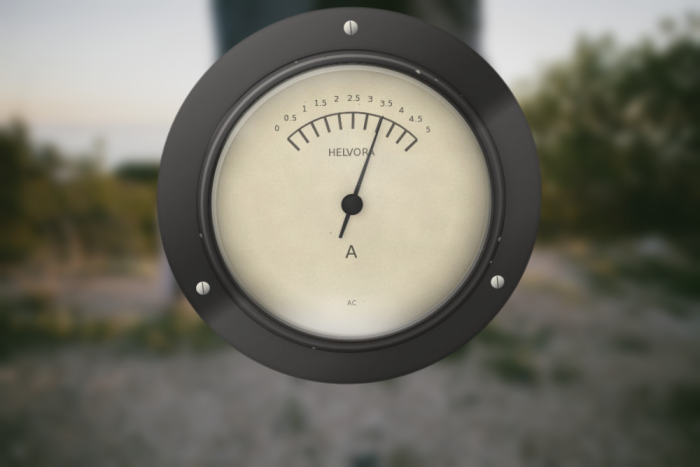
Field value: 3.5 A
